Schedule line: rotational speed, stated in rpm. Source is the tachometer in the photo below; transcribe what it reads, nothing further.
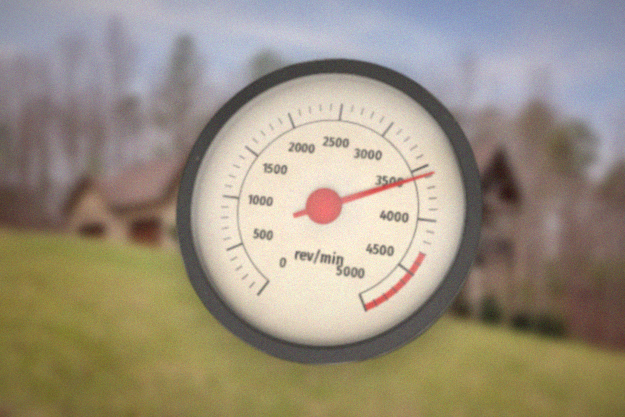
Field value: 3600 rpm
